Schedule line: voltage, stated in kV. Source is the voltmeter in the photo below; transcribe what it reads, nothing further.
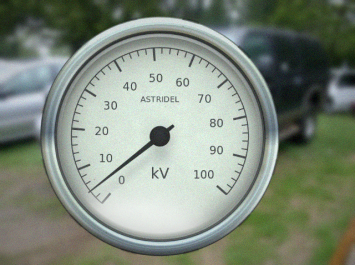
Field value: 4 kV
